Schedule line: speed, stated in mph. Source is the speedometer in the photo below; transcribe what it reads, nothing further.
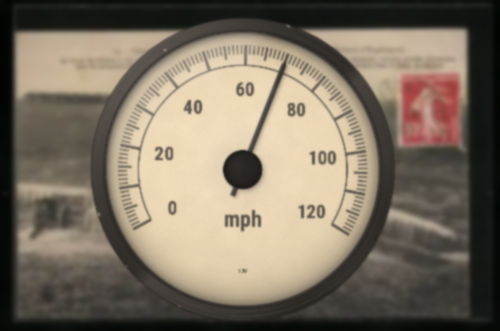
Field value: 70 mph
